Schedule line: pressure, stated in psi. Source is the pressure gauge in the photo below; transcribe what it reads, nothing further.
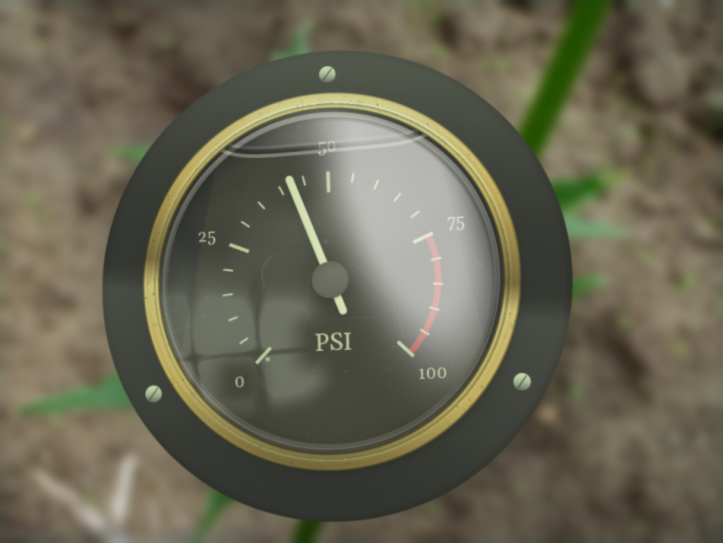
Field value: 42.5 psi
